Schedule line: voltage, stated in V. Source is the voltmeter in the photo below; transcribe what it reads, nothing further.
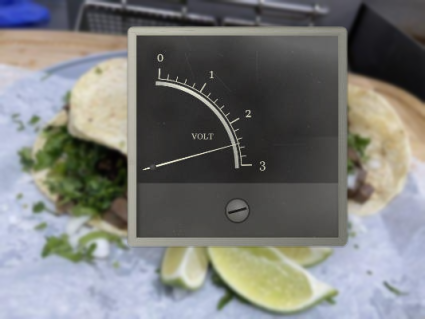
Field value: 2.5 V
